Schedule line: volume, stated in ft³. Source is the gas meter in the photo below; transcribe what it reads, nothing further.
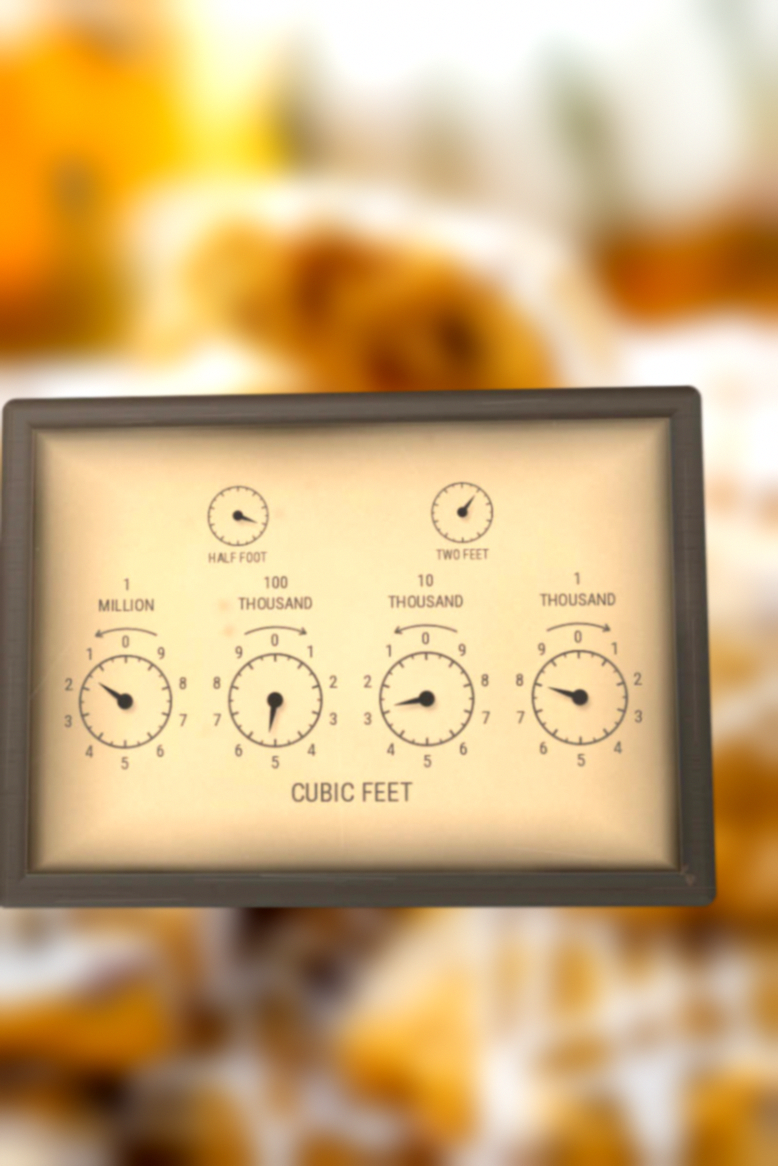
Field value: 152800 ft³
